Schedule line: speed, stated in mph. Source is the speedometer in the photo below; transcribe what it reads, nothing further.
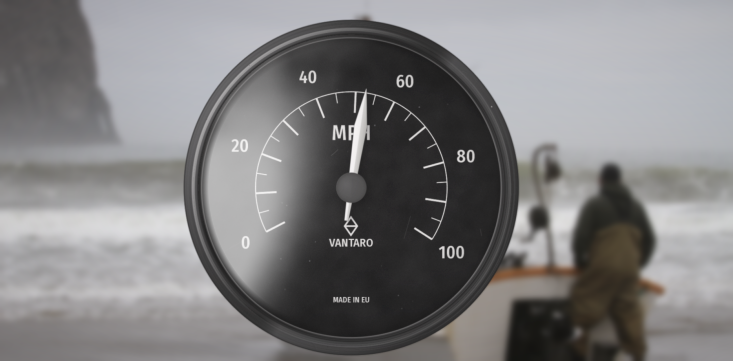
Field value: 52.5 mph
